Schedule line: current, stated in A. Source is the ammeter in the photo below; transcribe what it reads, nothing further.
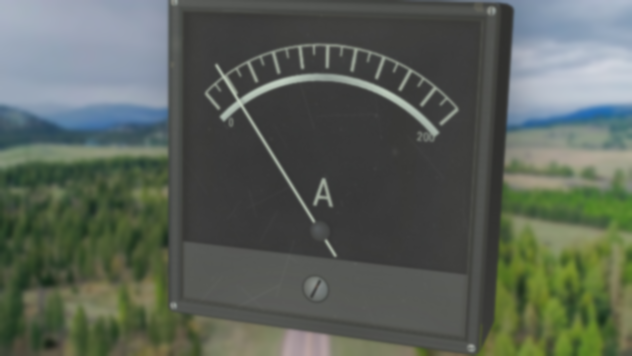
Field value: 20 A
